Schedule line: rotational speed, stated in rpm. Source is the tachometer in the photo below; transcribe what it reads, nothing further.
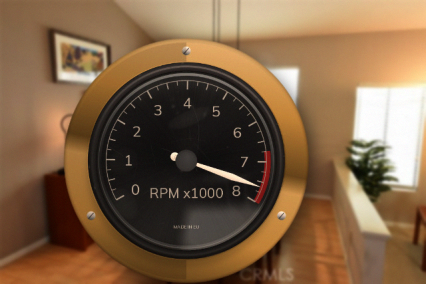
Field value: 7625 rpm
